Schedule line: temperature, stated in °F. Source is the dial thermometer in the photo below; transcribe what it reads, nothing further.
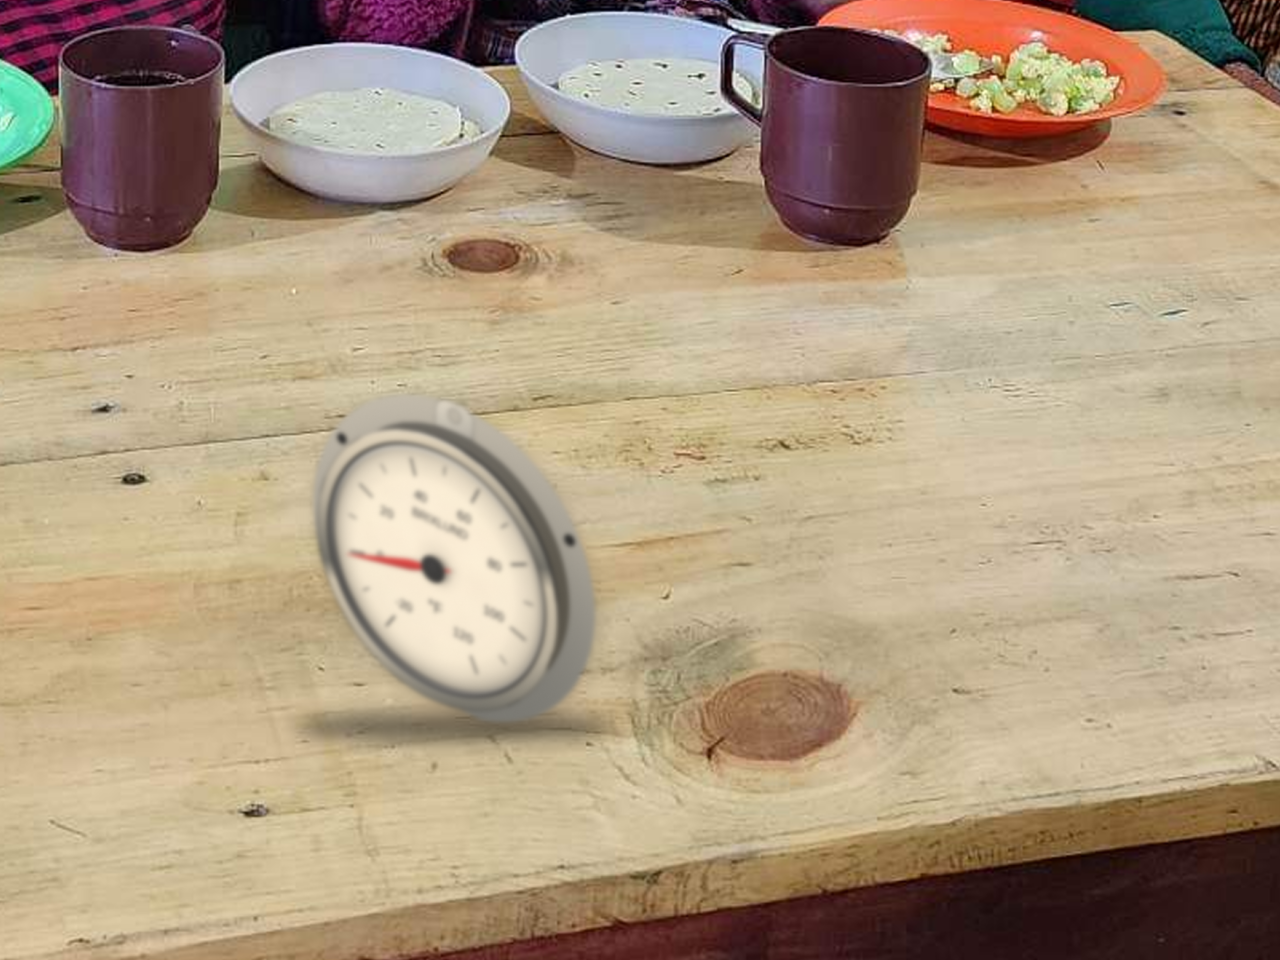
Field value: 0 °F
